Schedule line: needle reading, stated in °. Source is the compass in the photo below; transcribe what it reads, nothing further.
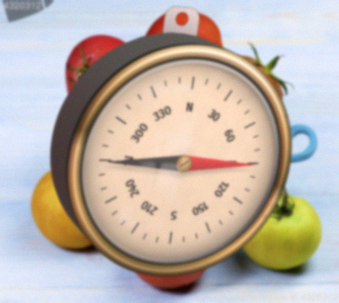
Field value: 90 °
